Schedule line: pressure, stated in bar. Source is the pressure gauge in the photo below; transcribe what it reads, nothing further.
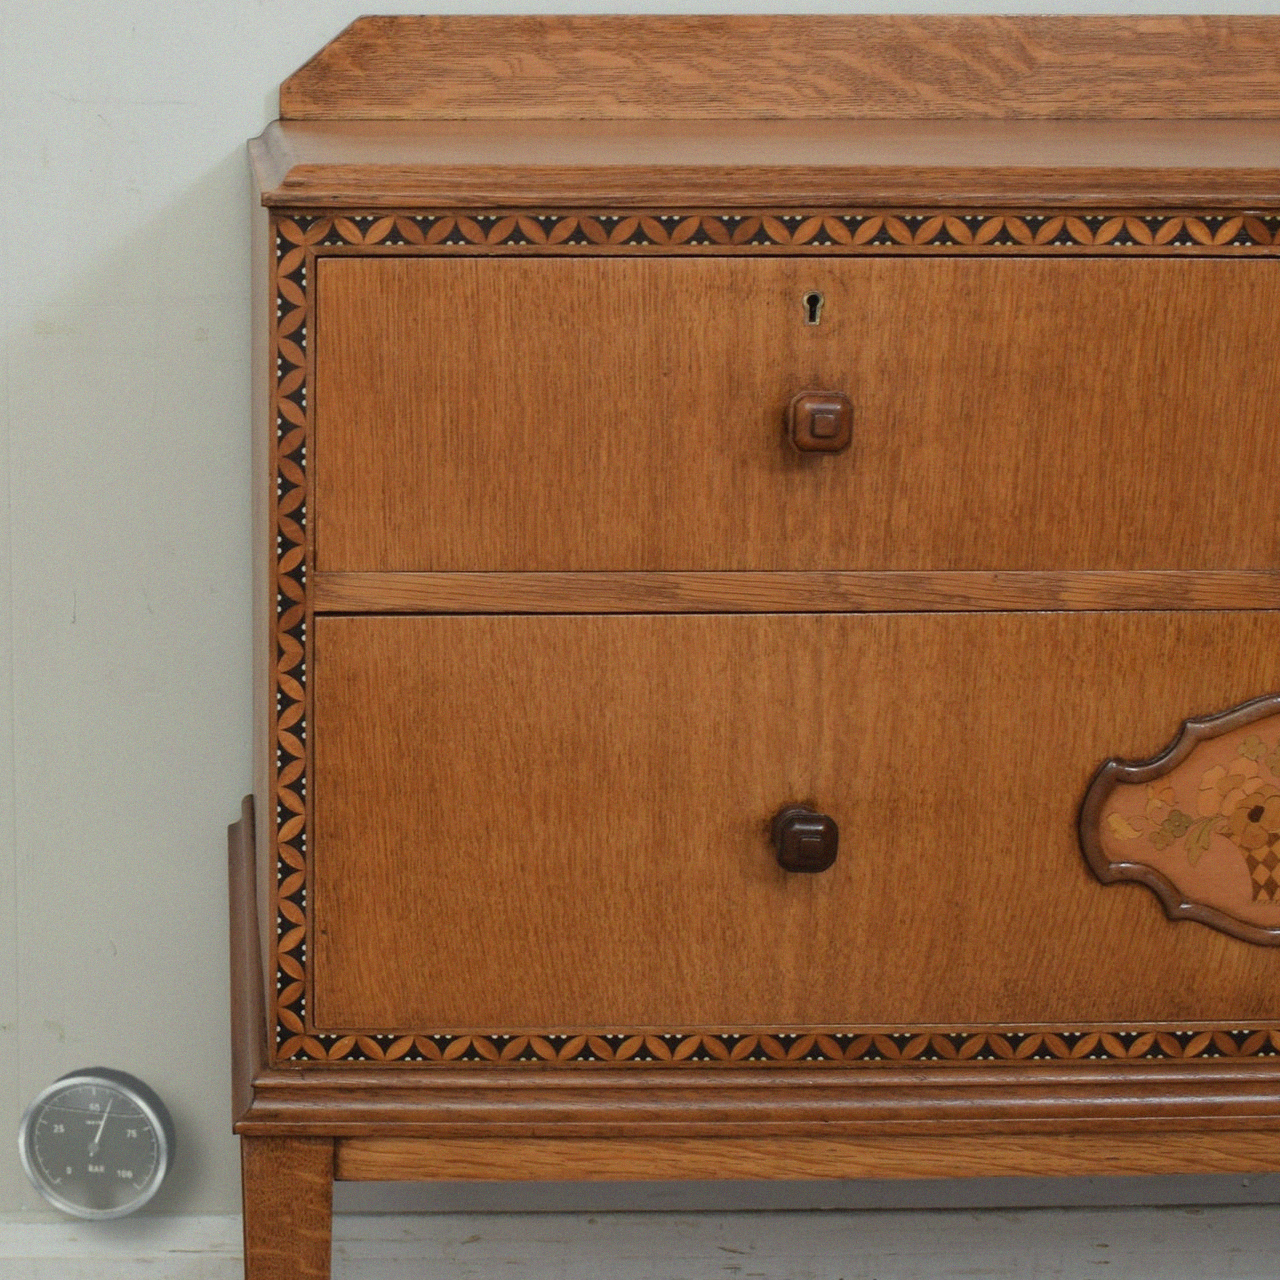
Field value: 57.5 bar
